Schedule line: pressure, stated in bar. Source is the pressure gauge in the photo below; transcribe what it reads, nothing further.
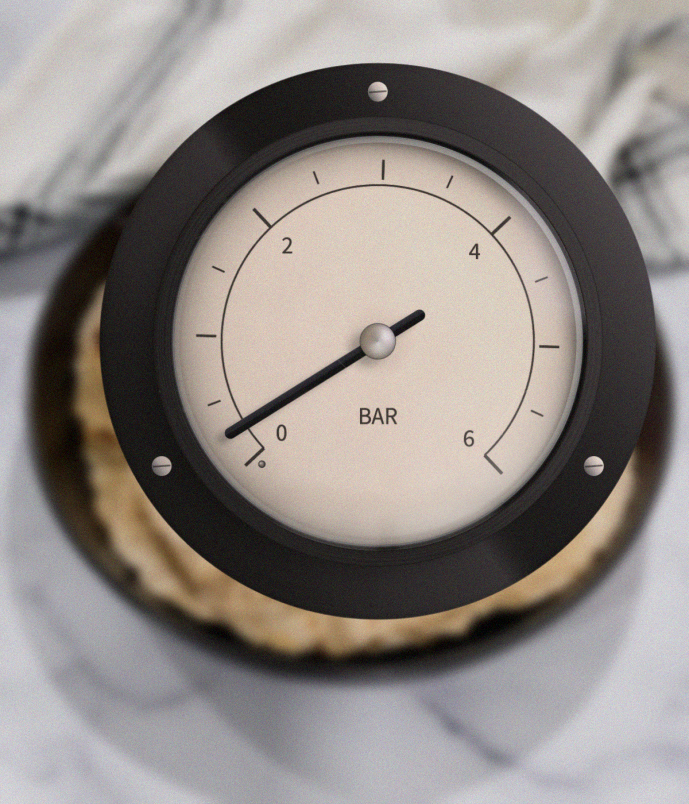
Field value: 0.25 bar
